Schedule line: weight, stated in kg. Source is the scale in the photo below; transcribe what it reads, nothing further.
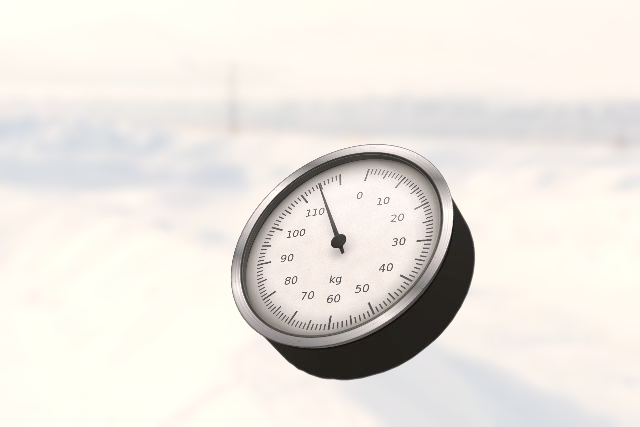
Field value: 115 kg
